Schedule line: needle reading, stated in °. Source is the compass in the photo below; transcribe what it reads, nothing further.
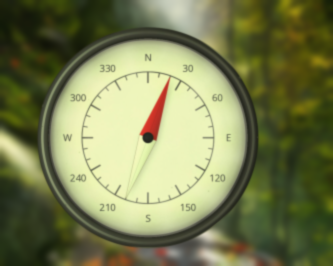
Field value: 20 °
